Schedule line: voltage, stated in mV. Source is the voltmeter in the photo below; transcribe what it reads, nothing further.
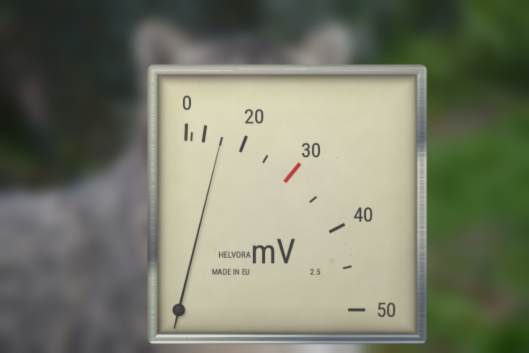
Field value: 15 mV
